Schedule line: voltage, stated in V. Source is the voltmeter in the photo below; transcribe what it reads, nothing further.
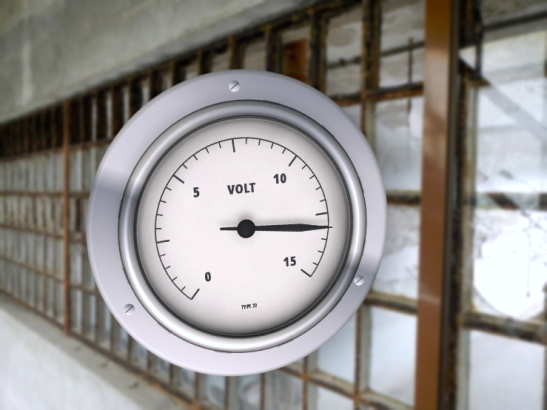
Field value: 13 V
